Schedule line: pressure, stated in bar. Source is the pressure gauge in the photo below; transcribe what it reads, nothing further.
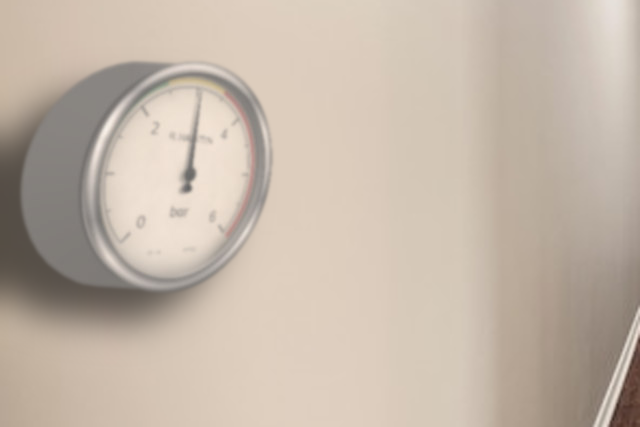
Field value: 3 bar
